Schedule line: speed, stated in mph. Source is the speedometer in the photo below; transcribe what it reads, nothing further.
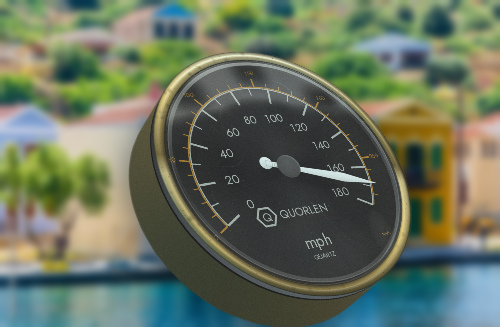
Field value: 170 mph
